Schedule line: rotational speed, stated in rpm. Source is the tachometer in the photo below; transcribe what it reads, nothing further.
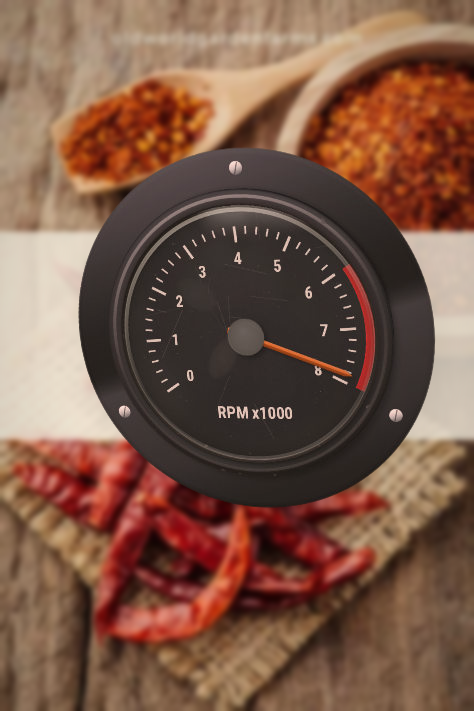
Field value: 7800 rpm
